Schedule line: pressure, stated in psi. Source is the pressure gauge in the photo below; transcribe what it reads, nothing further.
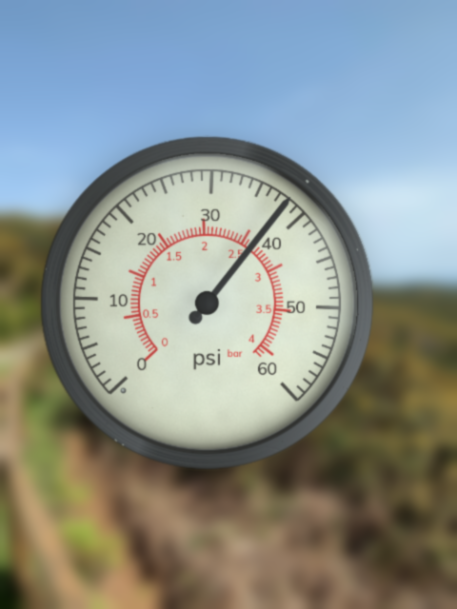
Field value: 38 psi
